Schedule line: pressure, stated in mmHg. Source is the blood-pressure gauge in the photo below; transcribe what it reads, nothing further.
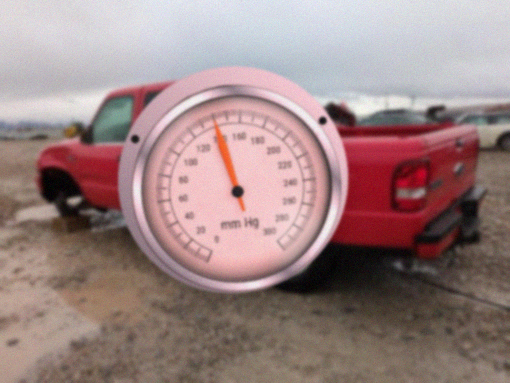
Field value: 140 mmHg
